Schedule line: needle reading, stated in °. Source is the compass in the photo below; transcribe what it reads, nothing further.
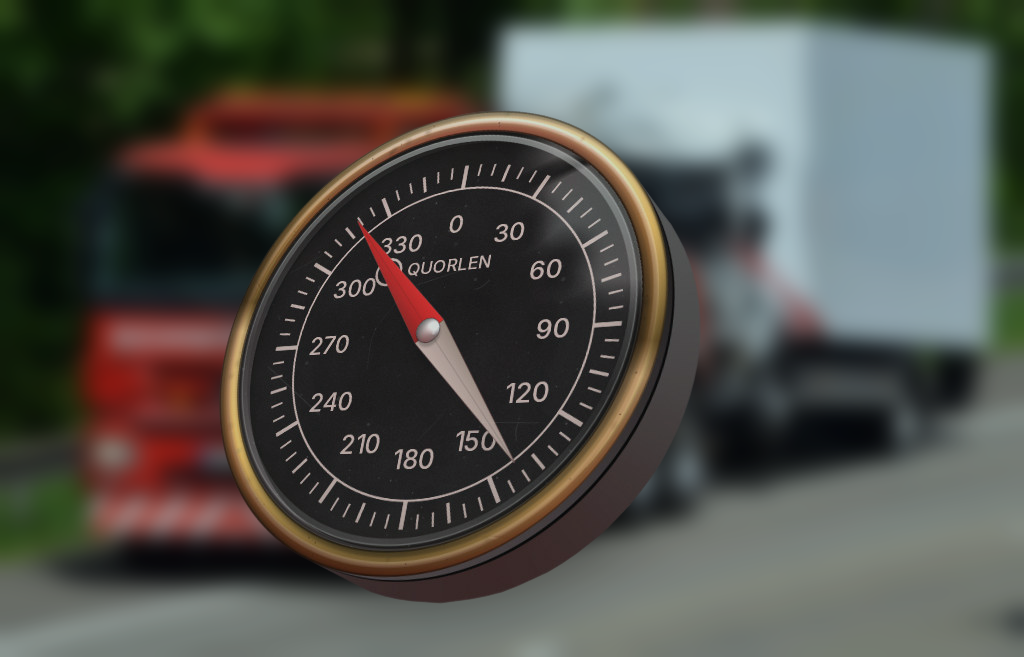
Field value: 320 °
